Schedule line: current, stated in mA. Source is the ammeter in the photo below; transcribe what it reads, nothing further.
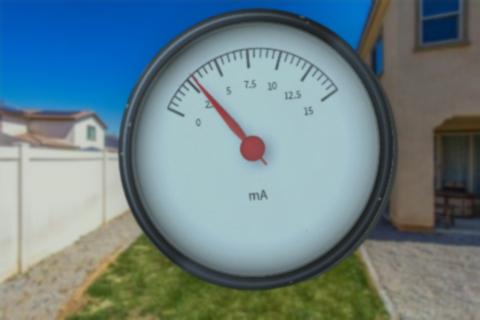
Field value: 3 mA
